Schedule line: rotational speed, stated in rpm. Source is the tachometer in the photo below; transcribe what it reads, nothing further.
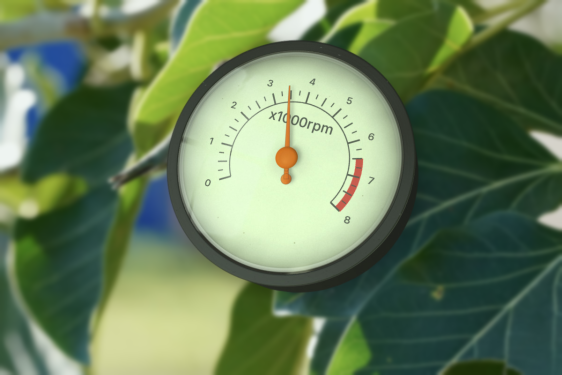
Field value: 3500 rpm
